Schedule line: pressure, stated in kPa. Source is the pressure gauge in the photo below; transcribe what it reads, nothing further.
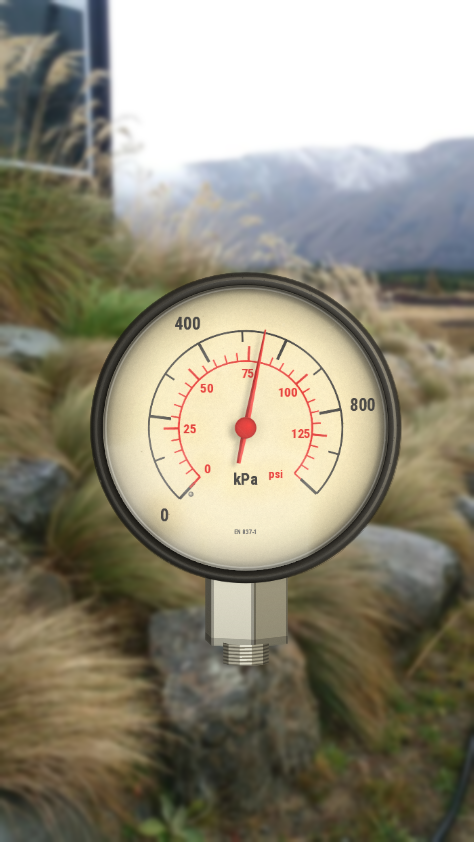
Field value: 550 kPa
